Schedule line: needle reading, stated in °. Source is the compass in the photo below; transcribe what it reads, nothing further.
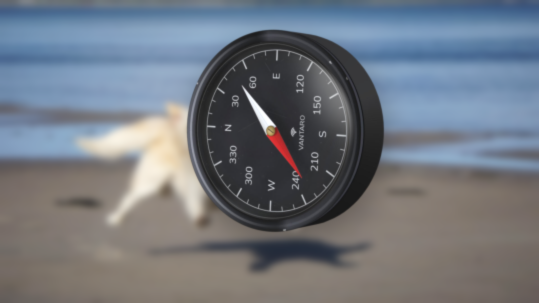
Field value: 230 °
